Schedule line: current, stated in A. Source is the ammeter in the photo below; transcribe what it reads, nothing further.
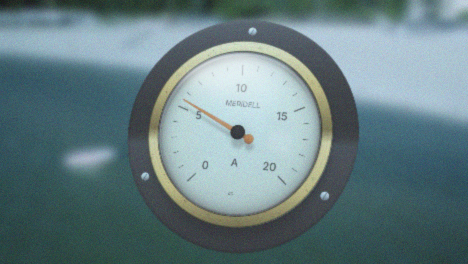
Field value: 5.5 A
